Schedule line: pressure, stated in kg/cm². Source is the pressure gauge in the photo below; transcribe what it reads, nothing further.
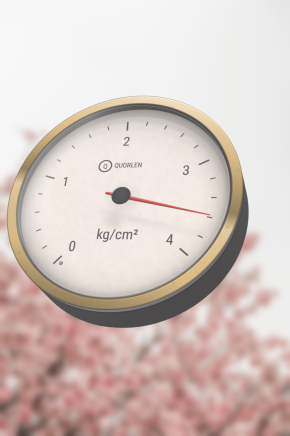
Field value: 3.6 kg/cm²
